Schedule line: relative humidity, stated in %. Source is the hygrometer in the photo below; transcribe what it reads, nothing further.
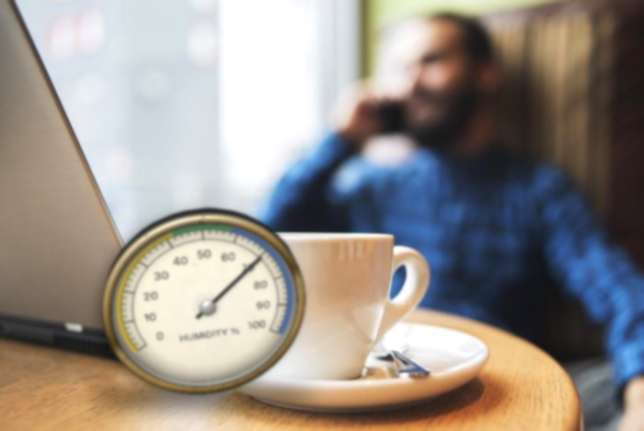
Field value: 70 %
